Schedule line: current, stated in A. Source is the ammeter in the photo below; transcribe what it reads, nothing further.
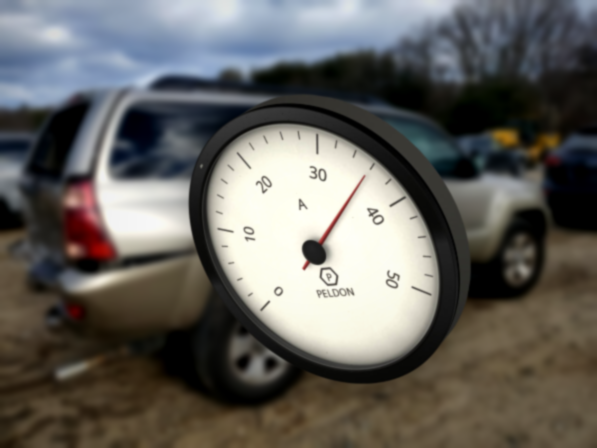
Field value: 36 A
